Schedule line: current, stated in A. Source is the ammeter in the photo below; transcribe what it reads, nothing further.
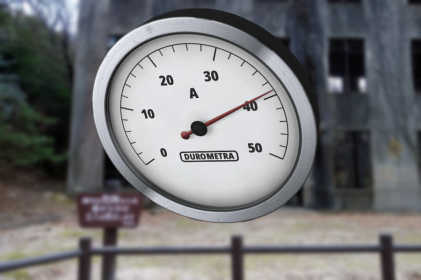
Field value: 39 A
